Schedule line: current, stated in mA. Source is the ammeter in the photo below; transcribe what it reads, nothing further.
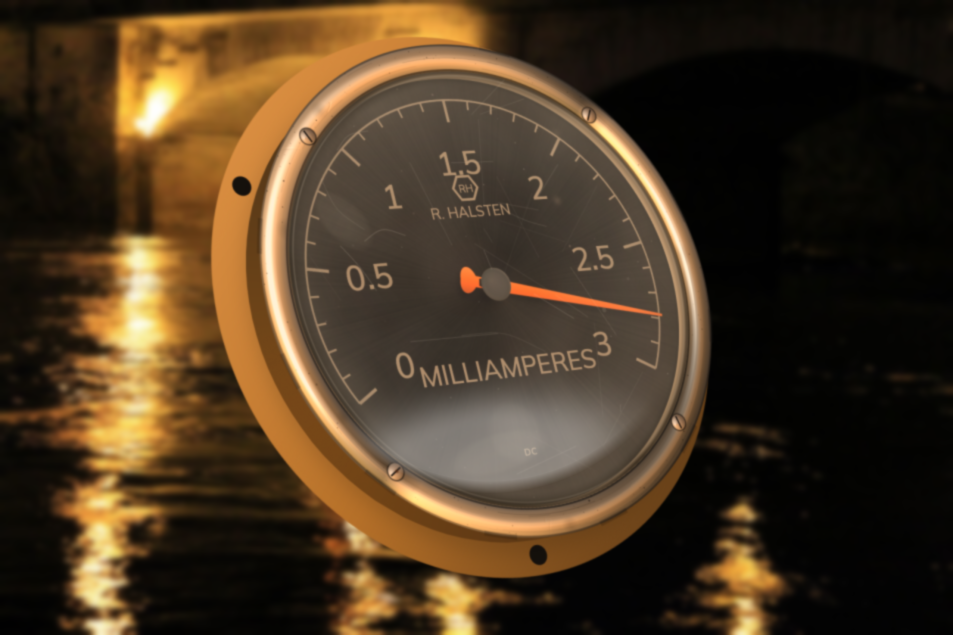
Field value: 2.8 mA
